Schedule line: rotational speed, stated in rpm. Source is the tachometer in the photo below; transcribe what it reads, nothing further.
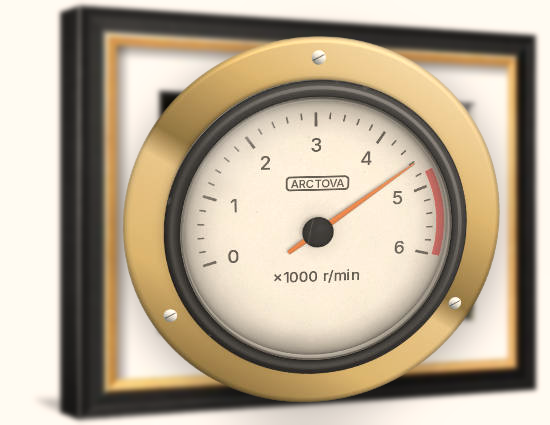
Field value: 4600 rpm
